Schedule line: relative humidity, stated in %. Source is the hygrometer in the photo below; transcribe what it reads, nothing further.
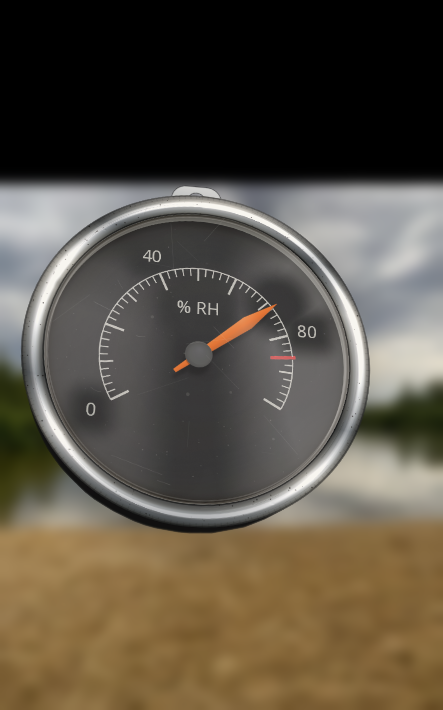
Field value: 72 %
